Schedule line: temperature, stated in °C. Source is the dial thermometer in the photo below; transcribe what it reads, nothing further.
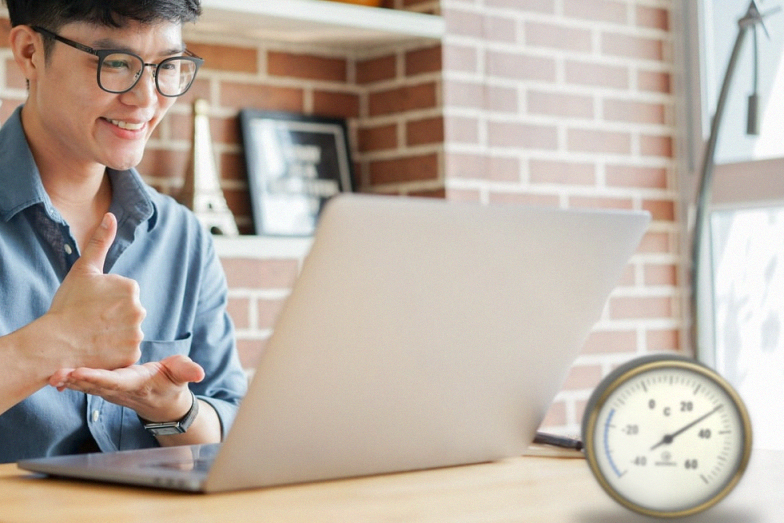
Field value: 30 °C
